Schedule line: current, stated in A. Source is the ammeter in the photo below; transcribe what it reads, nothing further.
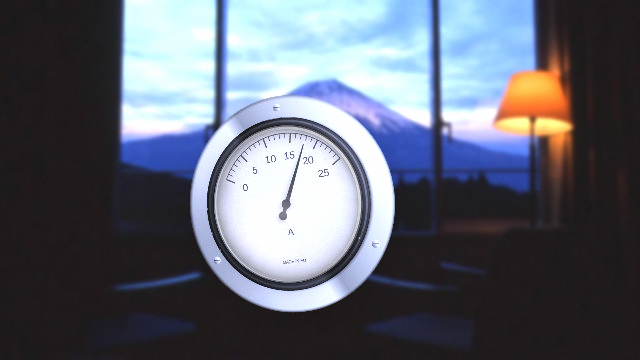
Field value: 18 A
